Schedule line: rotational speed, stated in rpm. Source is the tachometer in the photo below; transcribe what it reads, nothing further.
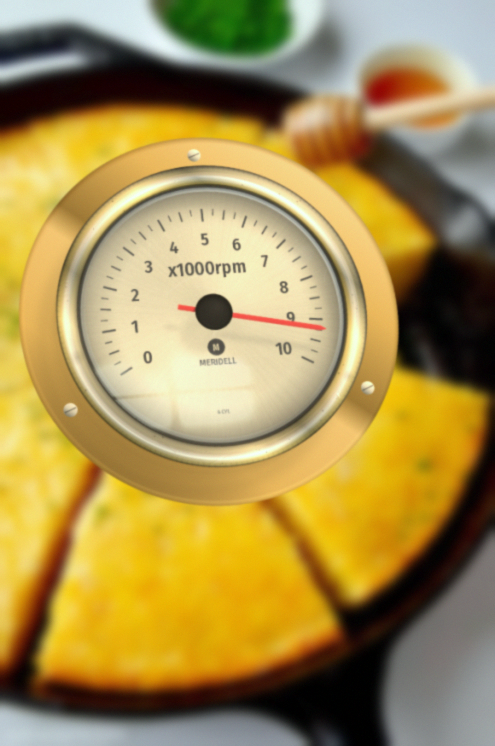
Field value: 9250 rpm
